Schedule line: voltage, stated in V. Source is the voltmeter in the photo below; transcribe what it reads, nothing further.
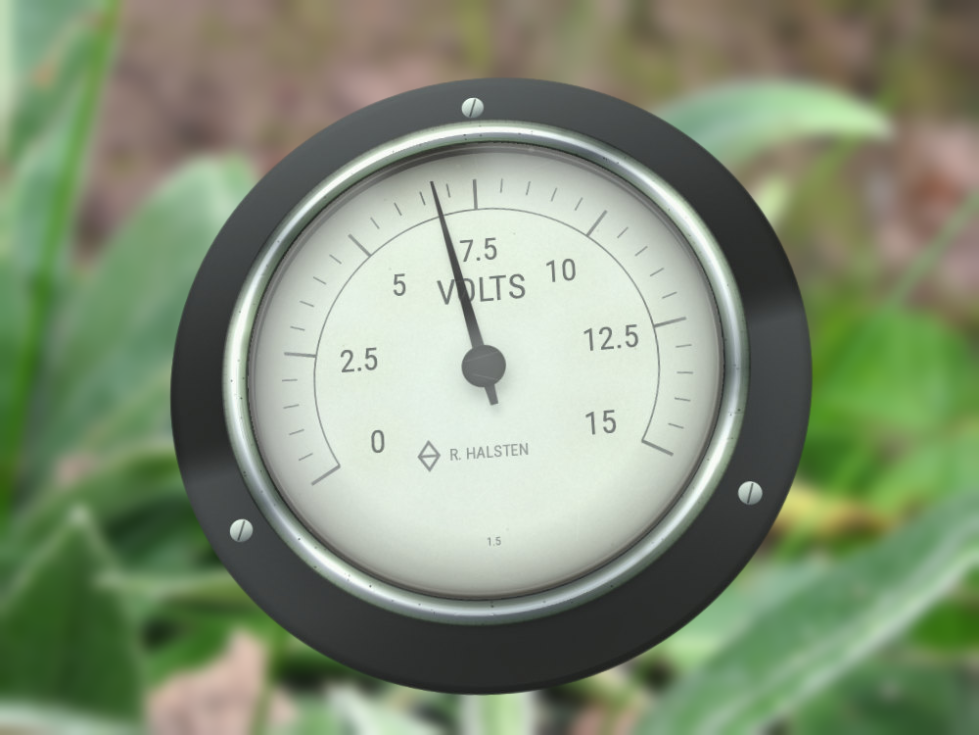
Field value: 6.75 V
